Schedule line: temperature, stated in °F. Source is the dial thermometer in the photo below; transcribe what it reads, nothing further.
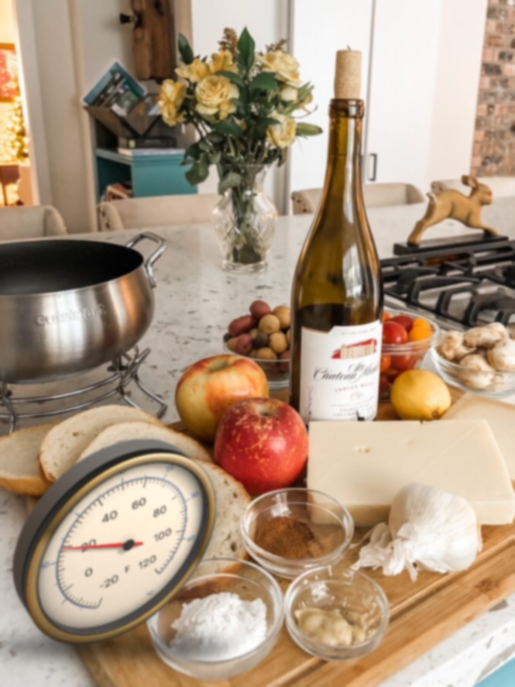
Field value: 20 °F
